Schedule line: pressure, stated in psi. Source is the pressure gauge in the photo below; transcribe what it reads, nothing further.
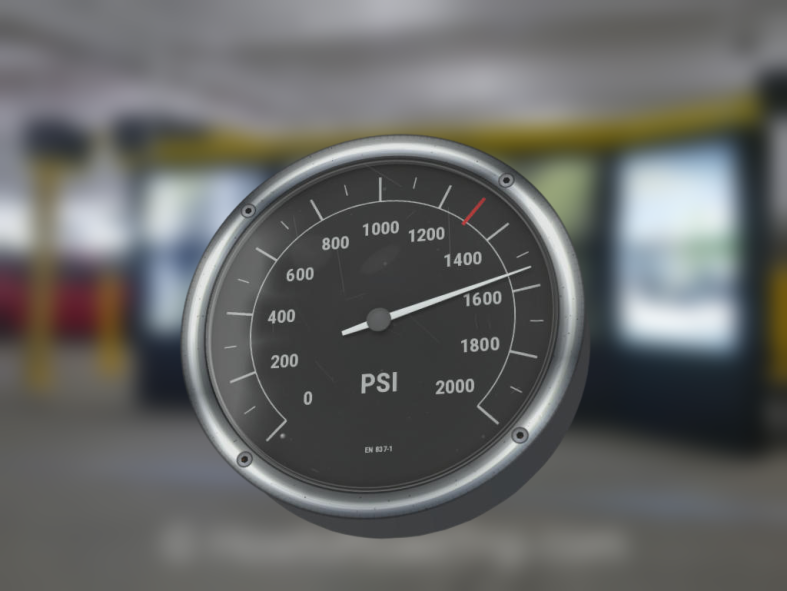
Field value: 1550 psi
